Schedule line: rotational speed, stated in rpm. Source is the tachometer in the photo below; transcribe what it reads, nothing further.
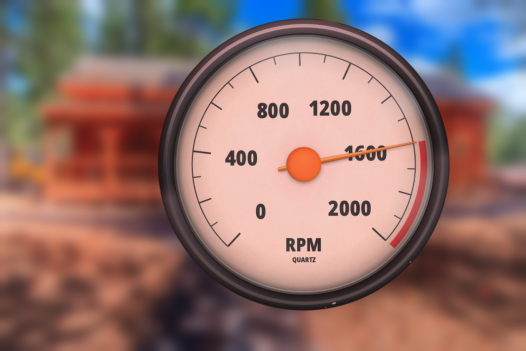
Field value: 1600 rpm
